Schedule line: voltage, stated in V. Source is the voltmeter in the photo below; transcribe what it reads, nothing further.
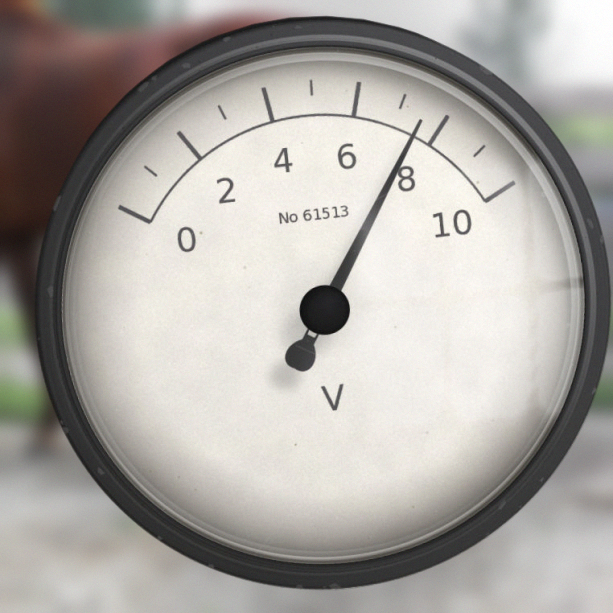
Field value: 7.5 V
